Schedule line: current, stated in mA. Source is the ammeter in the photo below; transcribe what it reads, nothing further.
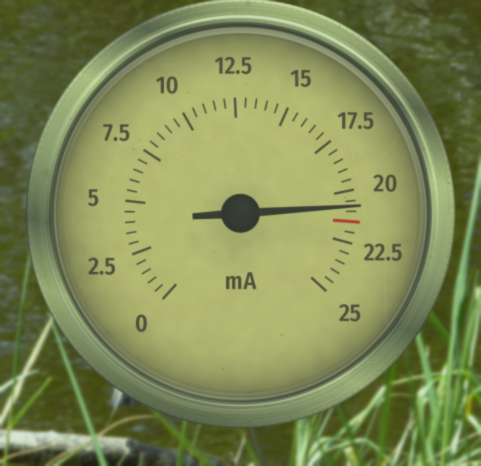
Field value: 20.75 mA
